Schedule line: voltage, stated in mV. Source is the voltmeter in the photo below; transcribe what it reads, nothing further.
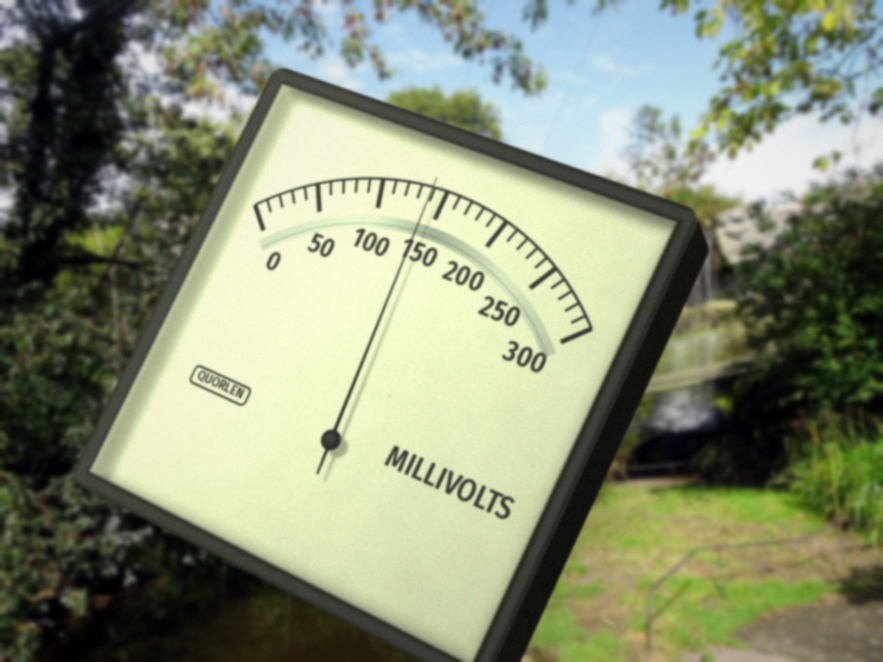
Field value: 140 mV
